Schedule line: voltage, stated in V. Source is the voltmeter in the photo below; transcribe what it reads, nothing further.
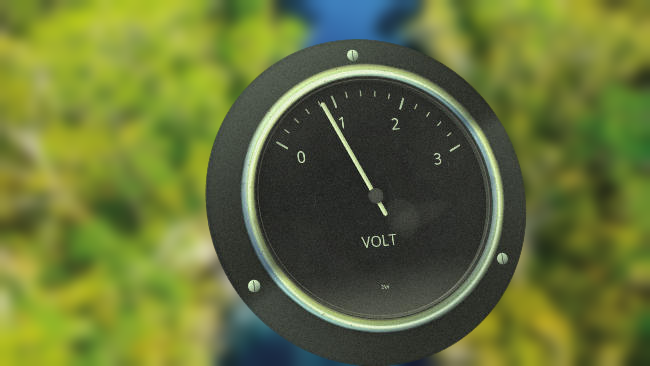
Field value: 0.8 V
